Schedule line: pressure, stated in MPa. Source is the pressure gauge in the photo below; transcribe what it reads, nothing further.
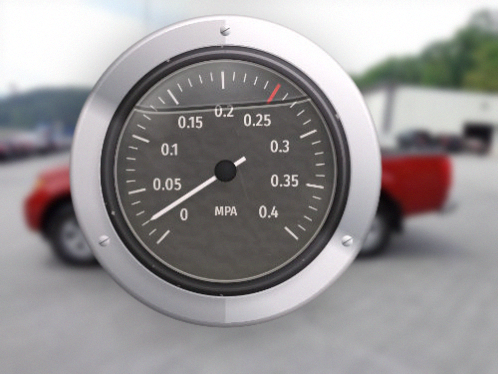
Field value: 0.02 MPa
